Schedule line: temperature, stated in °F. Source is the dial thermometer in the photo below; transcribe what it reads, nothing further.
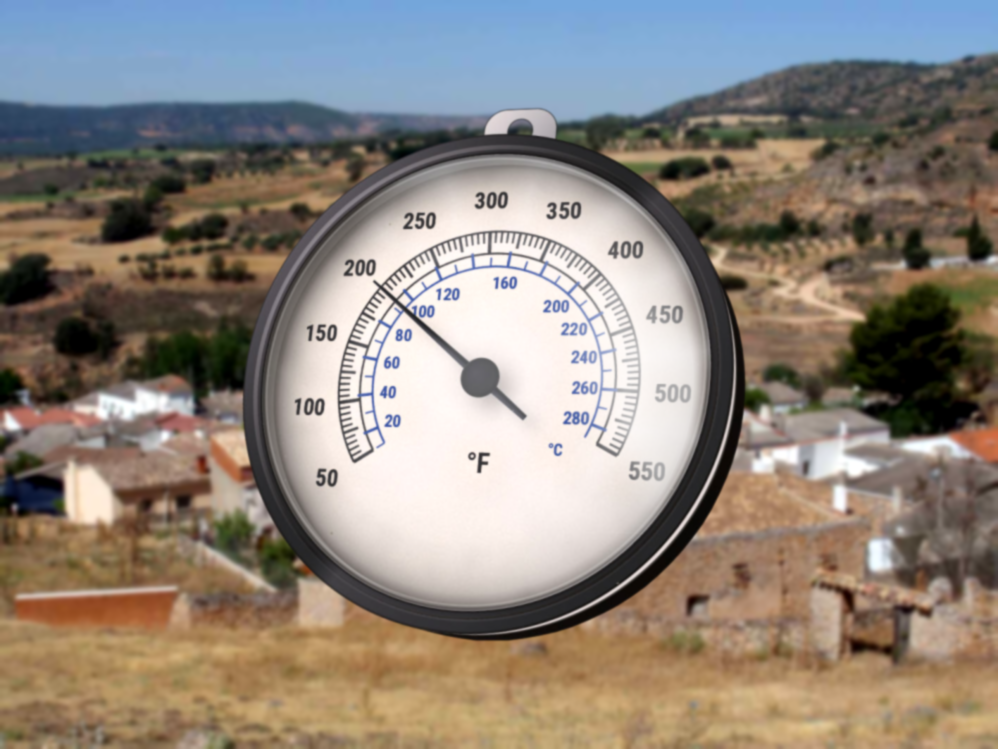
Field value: 200 °F
